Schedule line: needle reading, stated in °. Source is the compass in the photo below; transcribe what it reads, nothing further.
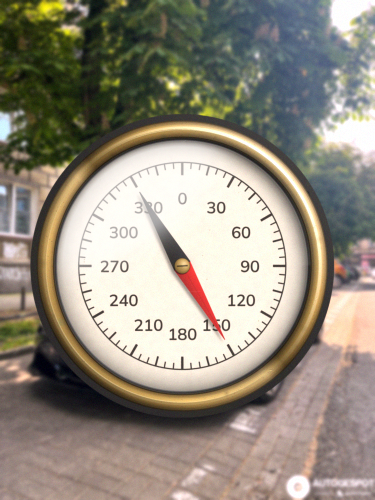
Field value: 150 °
